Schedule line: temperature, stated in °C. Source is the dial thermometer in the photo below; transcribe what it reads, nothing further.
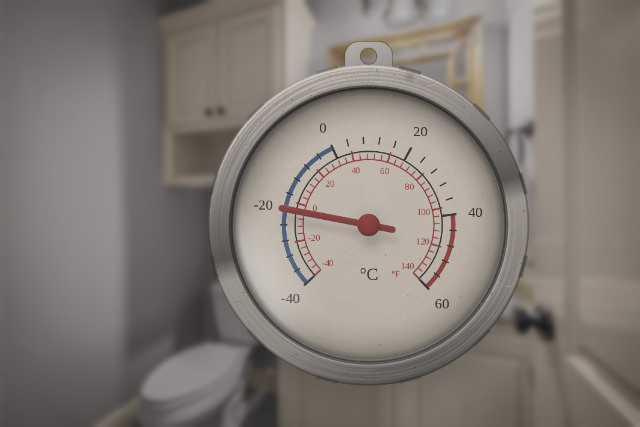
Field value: -20 °C
